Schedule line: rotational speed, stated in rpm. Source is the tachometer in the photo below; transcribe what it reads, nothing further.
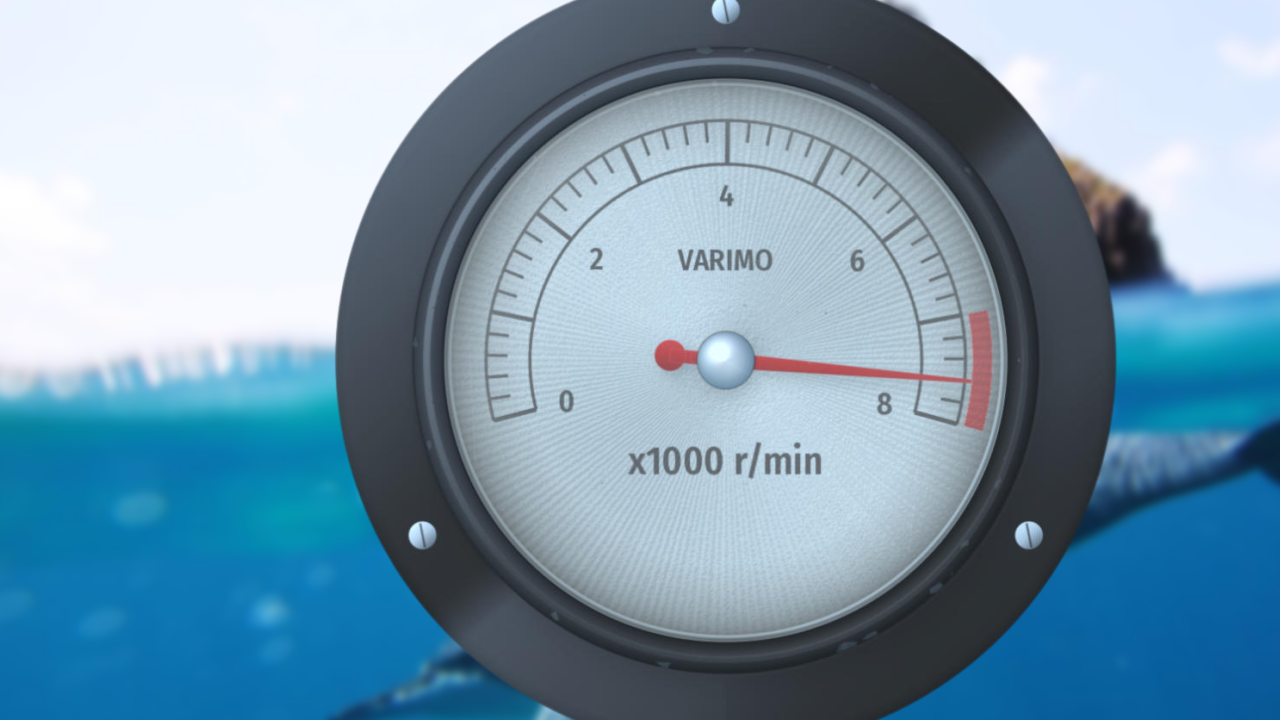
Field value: 7600 rpm
